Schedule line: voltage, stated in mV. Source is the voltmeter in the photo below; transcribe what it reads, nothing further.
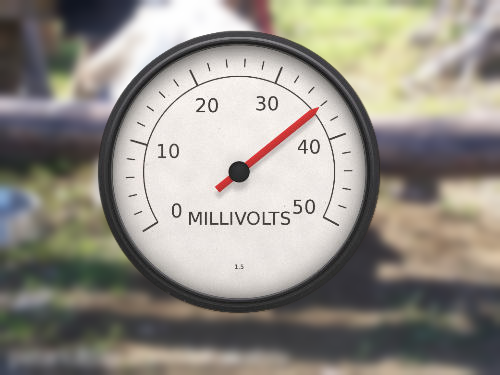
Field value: 36 mV
